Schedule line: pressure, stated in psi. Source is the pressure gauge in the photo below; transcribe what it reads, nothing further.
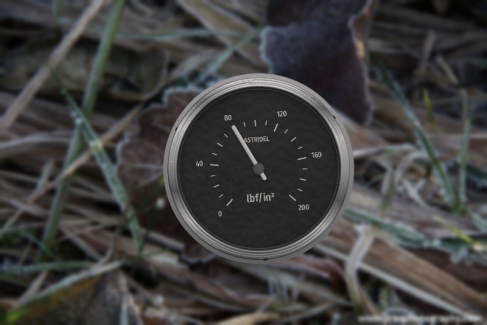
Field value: 80 psi
